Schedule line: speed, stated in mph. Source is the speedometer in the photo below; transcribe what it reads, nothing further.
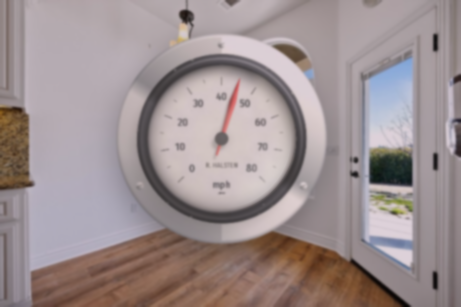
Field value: 45 mph
